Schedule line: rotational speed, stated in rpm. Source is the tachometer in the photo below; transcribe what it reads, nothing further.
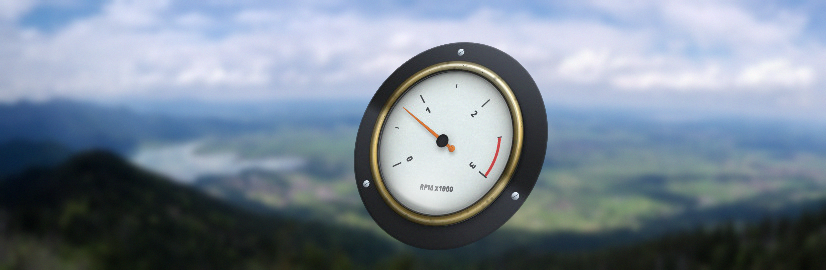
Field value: 750 rpm
